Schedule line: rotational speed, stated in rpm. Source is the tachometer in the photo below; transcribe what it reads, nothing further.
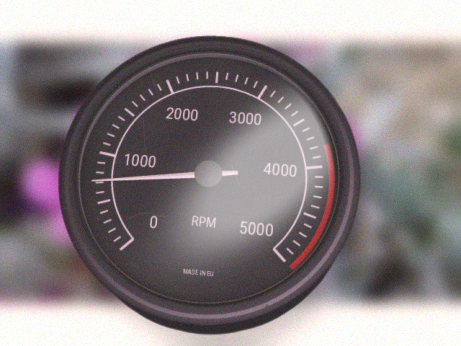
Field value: 700 rpm
